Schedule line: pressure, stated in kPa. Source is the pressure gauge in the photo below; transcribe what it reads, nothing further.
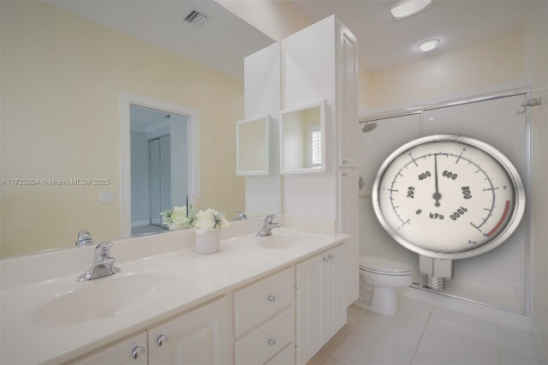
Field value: 500 kPa
